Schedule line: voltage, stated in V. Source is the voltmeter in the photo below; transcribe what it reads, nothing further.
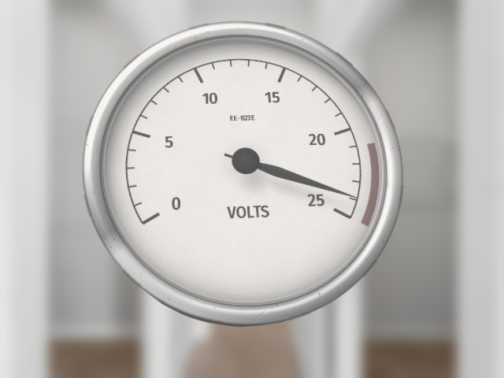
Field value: 24 V
